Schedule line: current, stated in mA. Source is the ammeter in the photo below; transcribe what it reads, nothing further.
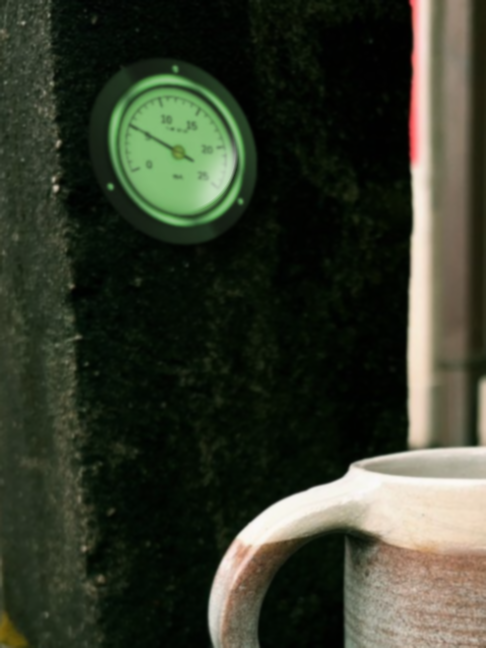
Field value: 5 mA
